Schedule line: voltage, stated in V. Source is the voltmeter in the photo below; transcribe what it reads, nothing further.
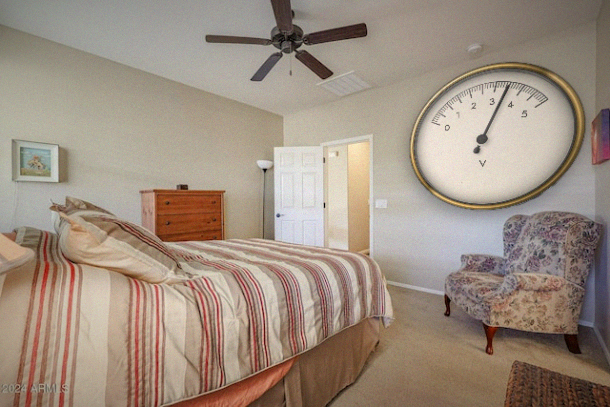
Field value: 3.5 V
